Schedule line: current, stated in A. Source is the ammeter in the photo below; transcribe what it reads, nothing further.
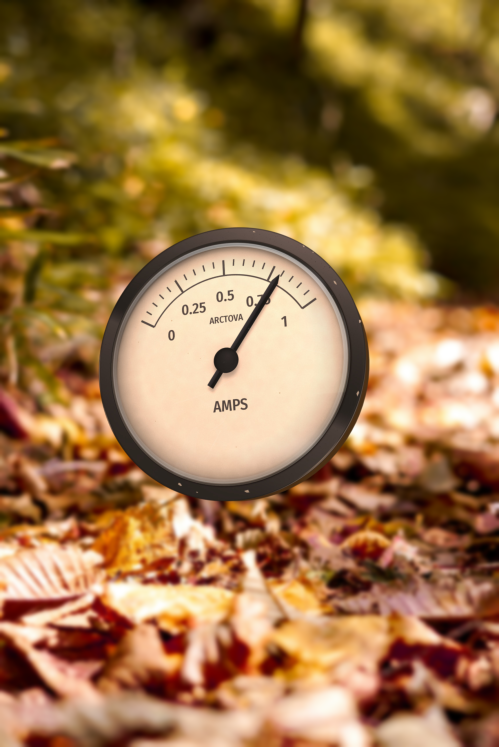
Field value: 0.8 A
